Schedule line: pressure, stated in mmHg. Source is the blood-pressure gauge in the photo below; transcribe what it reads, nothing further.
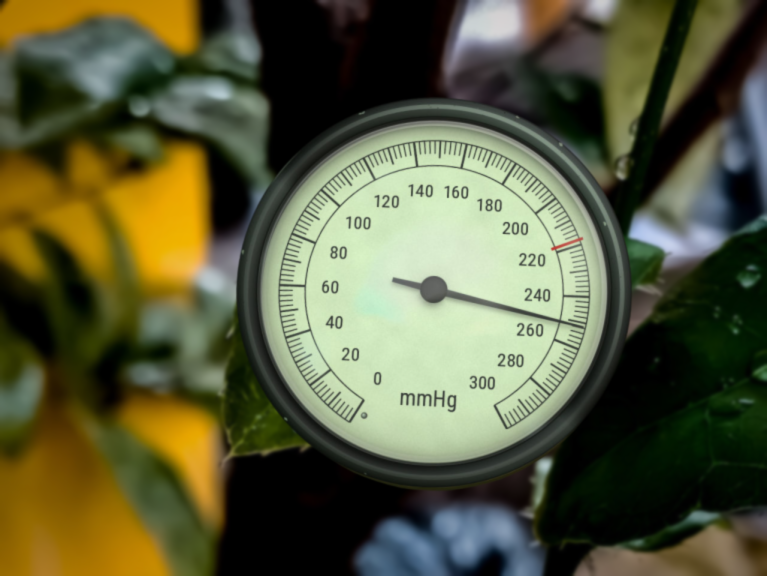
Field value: 252 mmHg
